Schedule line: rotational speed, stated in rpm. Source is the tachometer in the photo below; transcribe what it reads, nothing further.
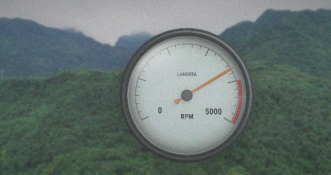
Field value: 3700 rpm
